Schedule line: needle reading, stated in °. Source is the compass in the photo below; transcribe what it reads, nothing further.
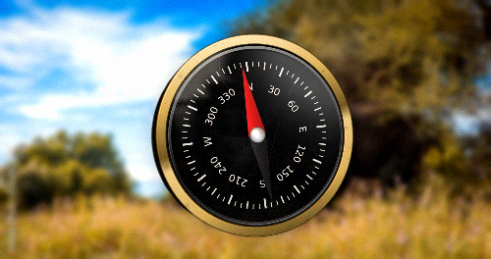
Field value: 355 °
